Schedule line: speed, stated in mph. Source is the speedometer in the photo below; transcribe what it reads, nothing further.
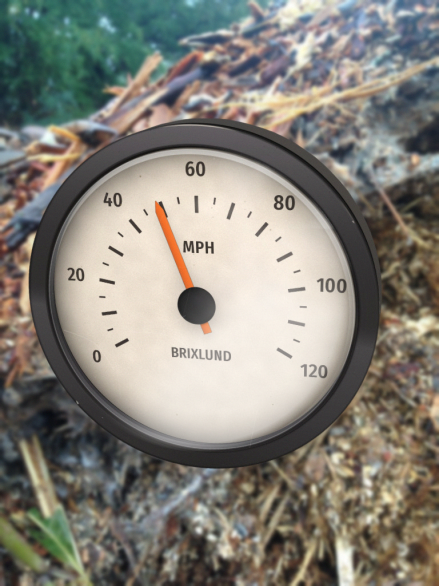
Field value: 50 mph
